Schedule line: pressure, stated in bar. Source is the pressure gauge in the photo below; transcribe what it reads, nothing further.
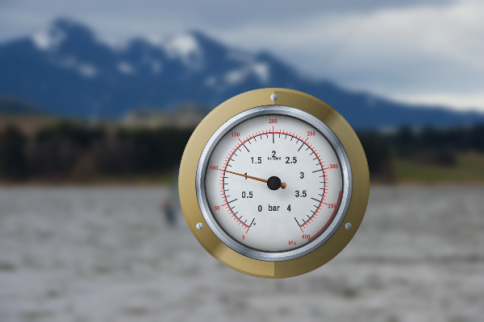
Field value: 1 bar
